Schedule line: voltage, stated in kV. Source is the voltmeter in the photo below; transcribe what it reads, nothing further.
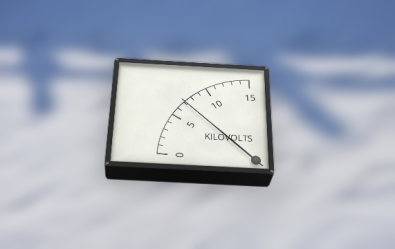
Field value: 7 kV
